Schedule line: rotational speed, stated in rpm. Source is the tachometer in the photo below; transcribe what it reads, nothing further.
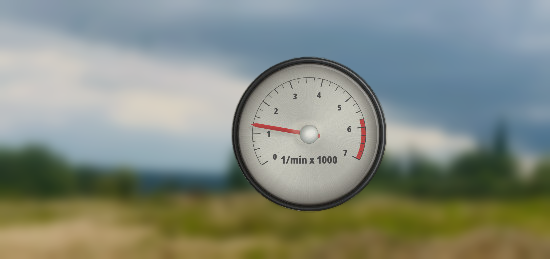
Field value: 1250 rpm
